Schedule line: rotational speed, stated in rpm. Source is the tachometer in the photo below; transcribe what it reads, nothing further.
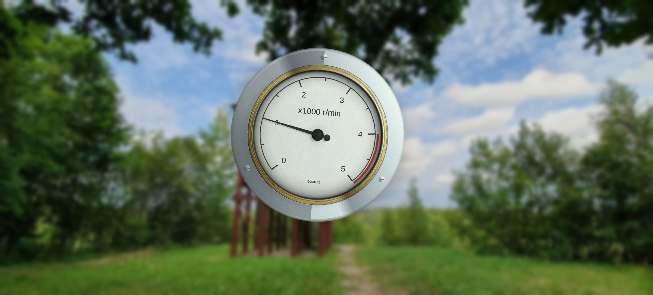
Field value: 1000 rpm
